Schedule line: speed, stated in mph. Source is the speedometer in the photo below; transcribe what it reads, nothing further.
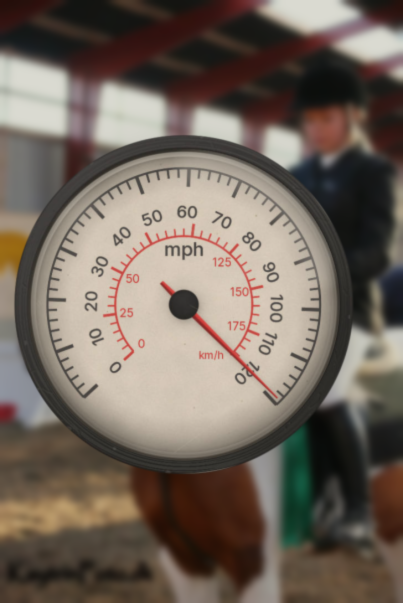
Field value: 119 mph
